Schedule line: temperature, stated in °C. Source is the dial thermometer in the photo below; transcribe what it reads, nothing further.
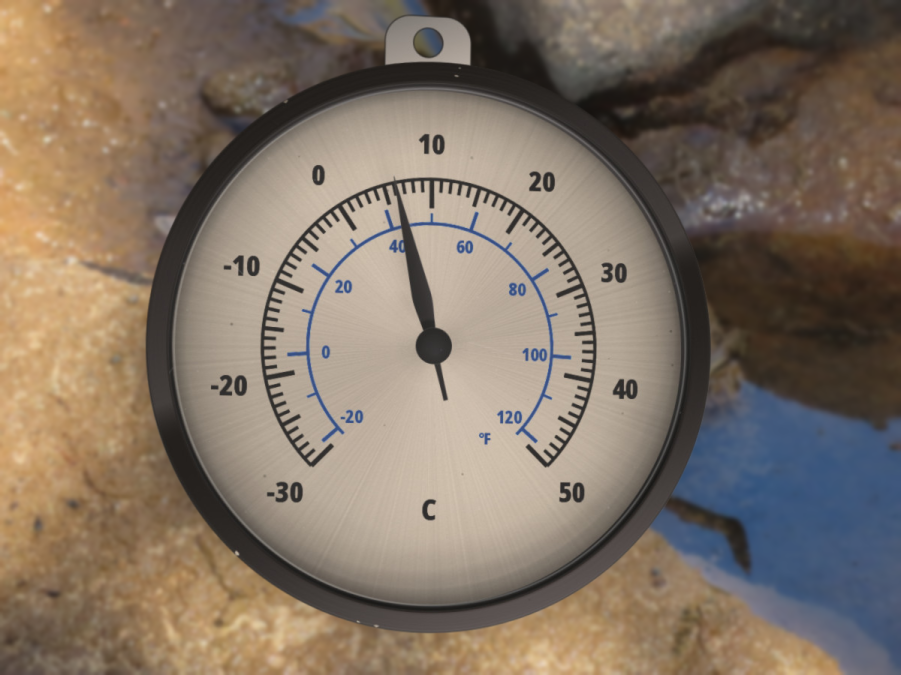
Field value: 6 °C
